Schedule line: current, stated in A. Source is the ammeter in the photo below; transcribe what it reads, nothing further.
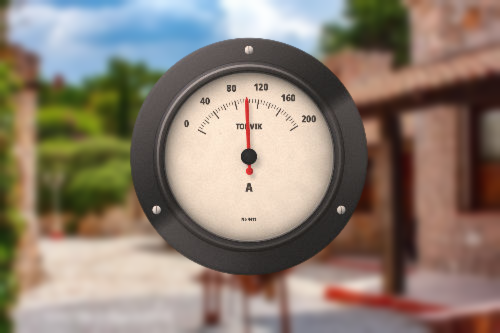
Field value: 100 A
